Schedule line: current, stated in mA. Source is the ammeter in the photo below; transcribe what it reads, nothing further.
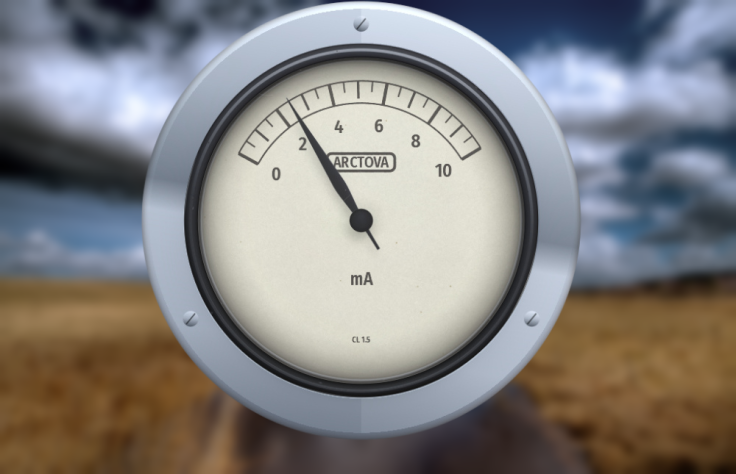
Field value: 2.5 mA
